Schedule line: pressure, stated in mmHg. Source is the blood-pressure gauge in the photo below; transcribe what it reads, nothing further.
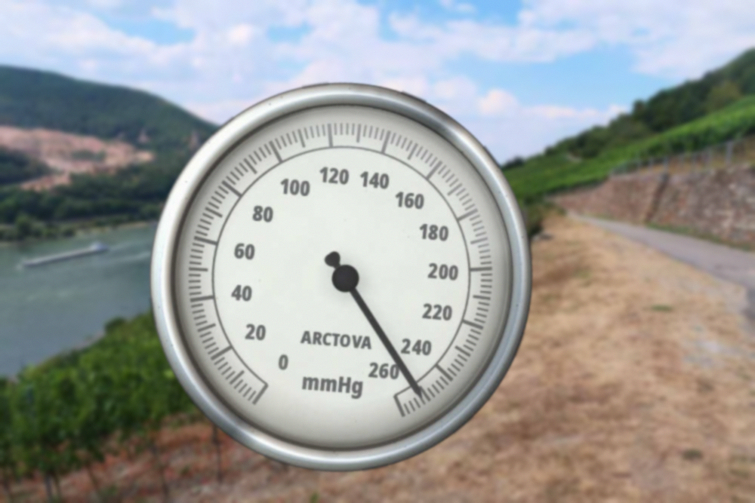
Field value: 252 mmHg
